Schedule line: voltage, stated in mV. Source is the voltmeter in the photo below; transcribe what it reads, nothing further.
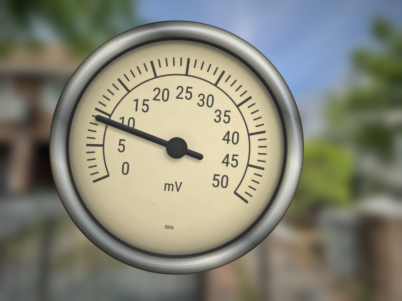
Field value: 9 mV
